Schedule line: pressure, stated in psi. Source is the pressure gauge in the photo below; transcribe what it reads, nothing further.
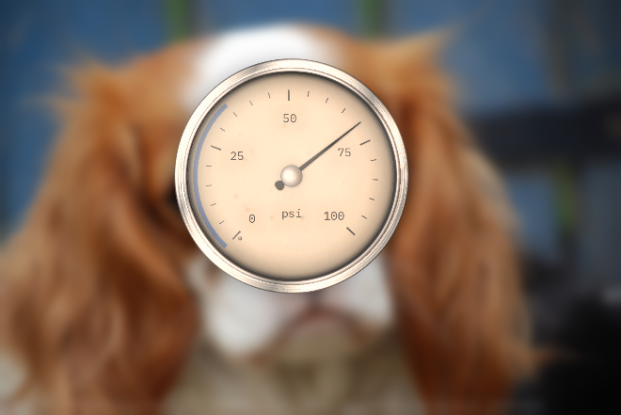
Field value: 70 psi
